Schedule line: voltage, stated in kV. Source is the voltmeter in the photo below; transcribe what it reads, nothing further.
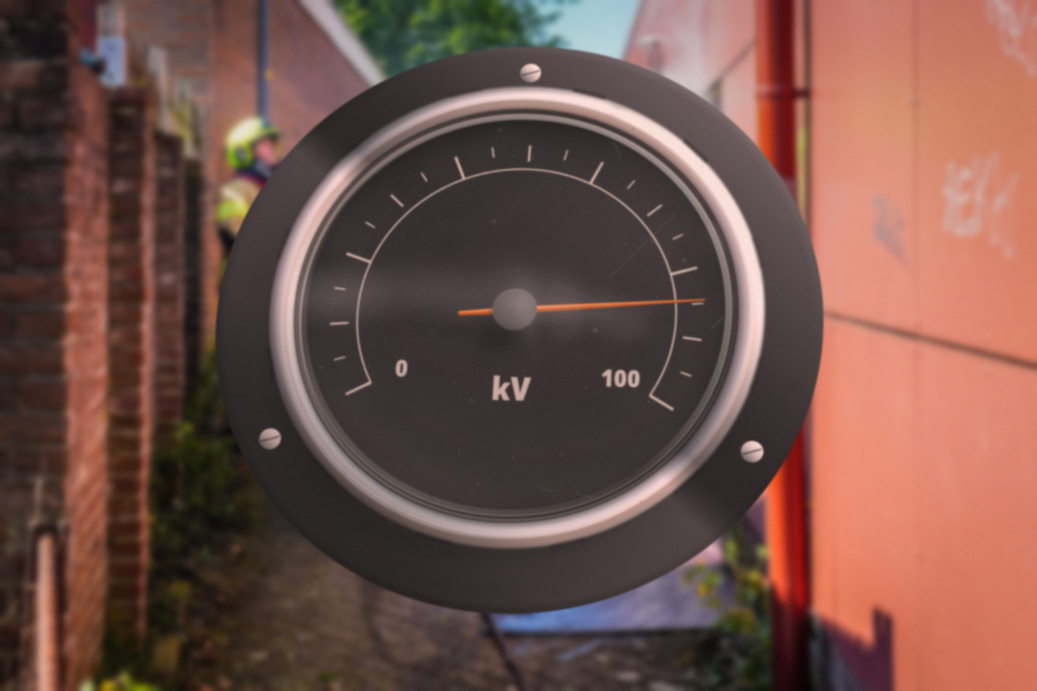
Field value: 85 kV
